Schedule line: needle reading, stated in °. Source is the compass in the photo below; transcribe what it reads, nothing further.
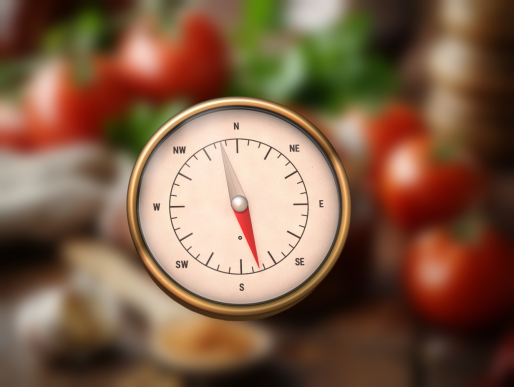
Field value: 165 °
